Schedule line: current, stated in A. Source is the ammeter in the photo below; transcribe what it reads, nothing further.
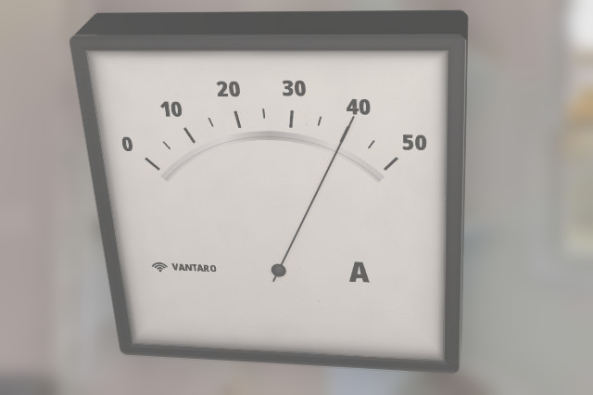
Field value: 40 A
